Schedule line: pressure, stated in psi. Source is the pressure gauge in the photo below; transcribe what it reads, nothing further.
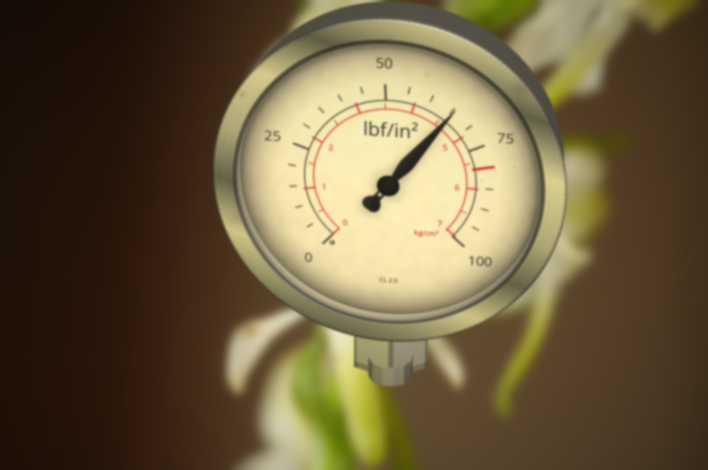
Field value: 65 psi
